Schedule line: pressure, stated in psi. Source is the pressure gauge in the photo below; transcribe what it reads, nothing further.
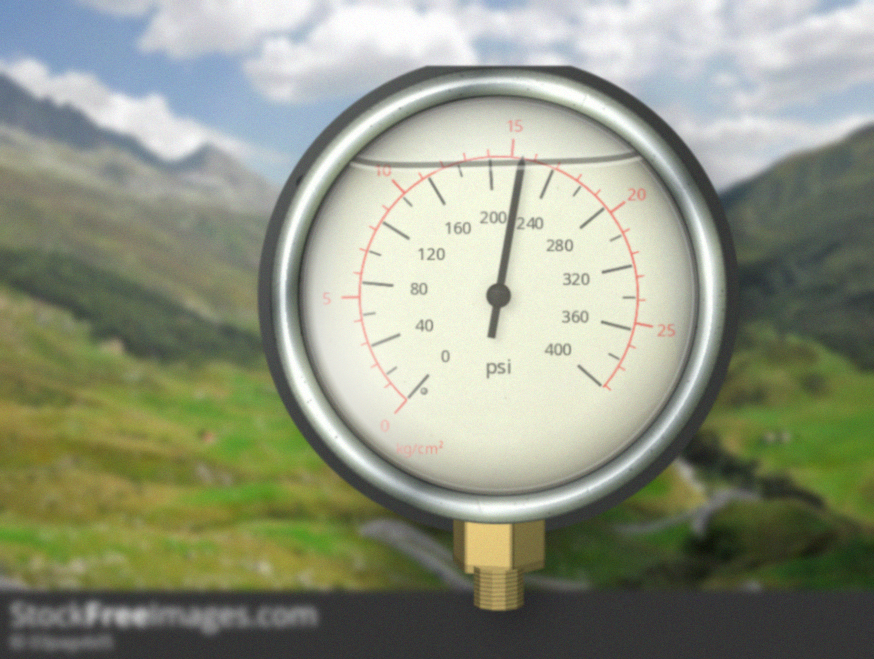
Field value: 220 psi
